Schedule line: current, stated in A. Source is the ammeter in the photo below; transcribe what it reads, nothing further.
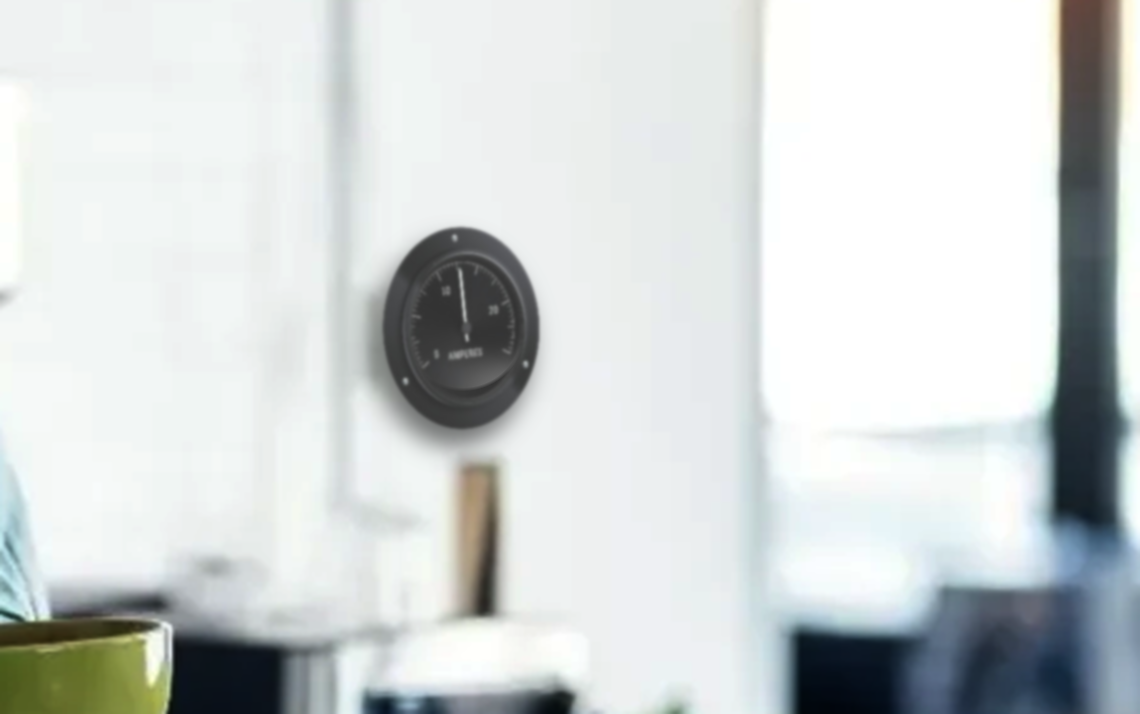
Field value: 12.5 A
